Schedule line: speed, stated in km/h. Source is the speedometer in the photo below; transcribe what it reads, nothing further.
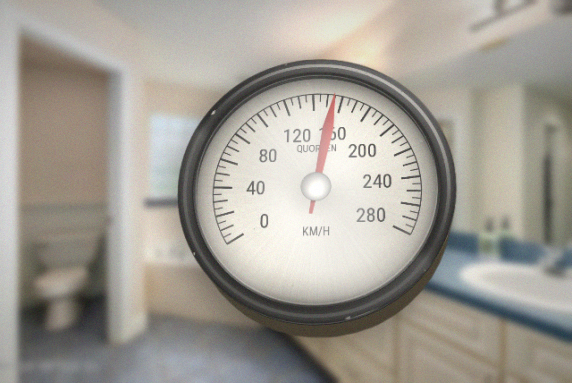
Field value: 155 km/h
